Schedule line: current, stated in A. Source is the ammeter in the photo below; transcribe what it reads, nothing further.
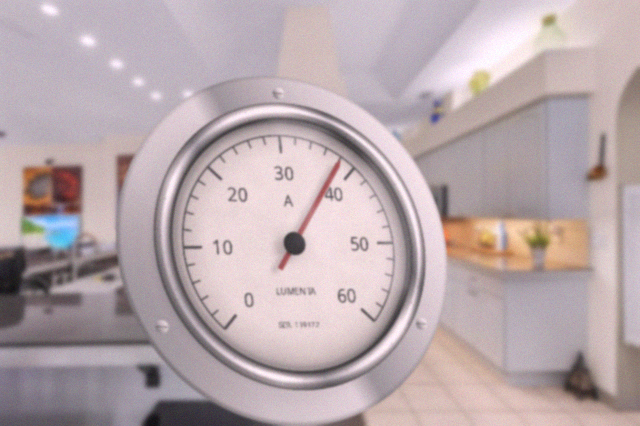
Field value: 38 A
